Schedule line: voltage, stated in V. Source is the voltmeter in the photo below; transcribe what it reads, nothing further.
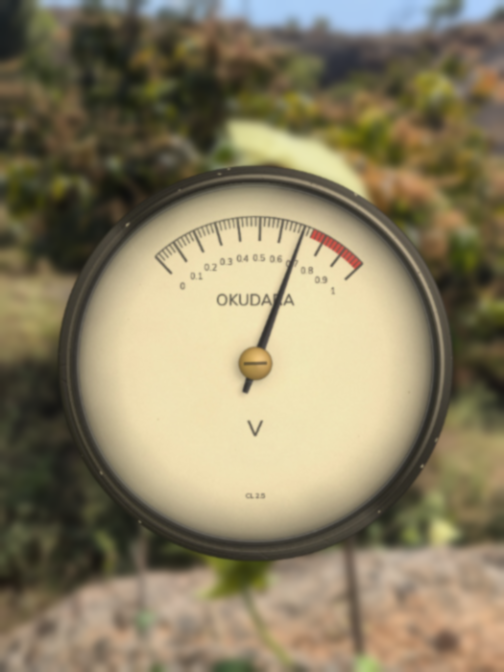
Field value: 0.7 V
